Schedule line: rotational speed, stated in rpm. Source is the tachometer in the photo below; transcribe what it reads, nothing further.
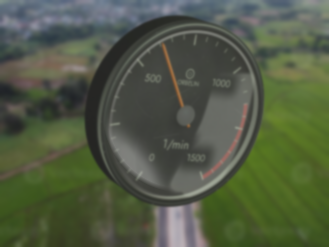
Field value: 600 rpm
